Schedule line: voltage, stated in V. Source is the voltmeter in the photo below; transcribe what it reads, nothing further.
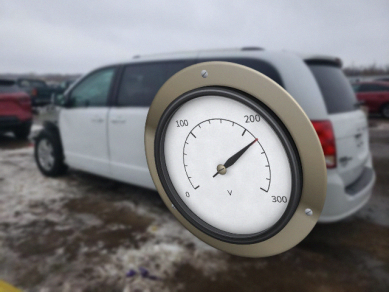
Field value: 220 V
